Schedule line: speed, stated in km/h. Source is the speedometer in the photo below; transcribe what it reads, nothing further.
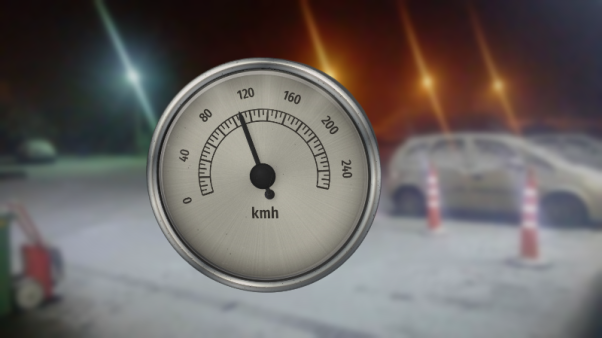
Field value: 110 km/h
